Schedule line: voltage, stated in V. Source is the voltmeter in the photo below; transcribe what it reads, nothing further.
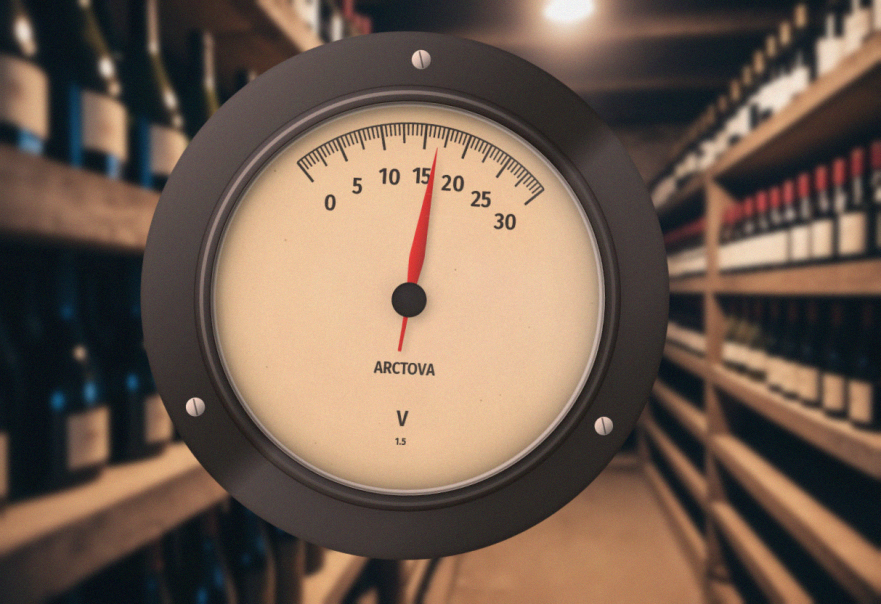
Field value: 16.5 V
